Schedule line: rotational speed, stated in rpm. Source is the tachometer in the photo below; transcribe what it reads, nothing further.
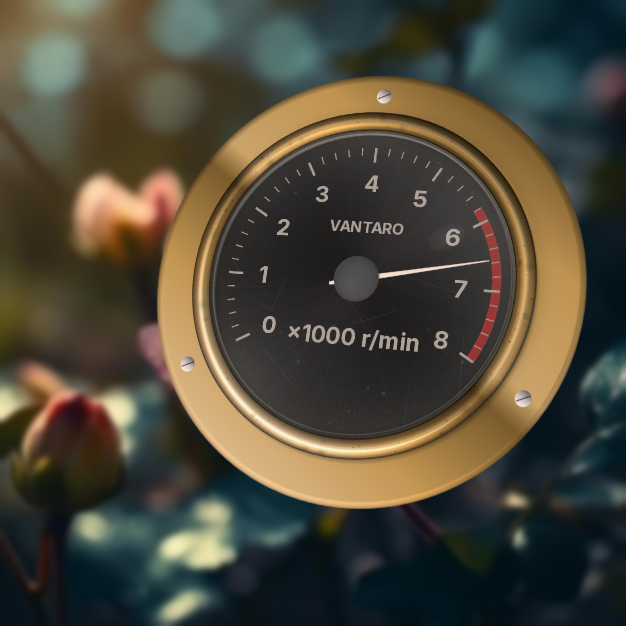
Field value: 6600 rpm
